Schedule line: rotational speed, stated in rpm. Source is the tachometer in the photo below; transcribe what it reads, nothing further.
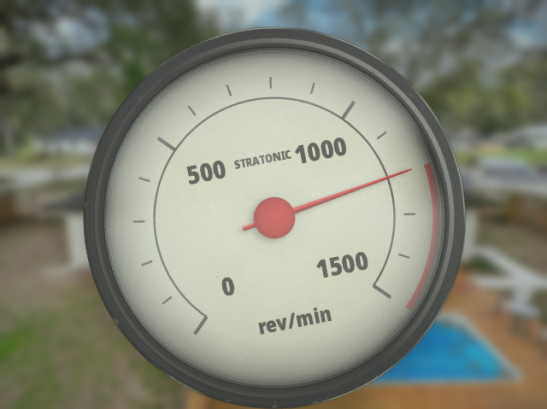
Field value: 1200 rpm
